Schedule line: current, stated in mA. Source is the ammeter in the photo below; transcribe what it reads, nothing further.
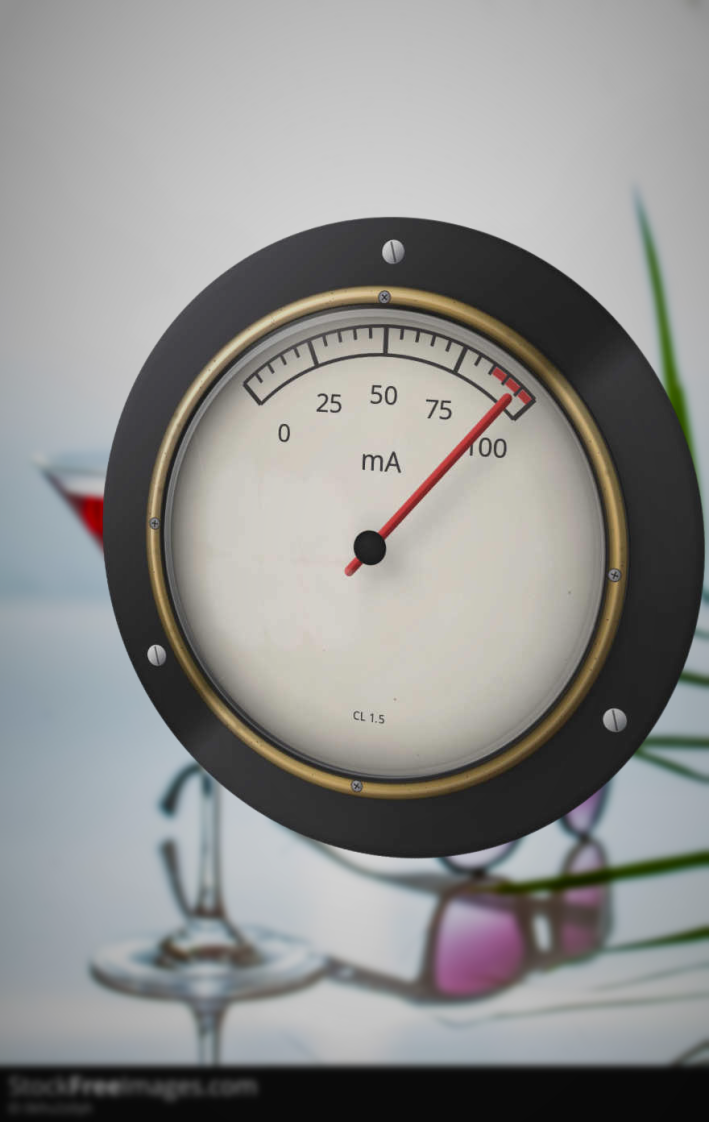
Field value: 95 mA
